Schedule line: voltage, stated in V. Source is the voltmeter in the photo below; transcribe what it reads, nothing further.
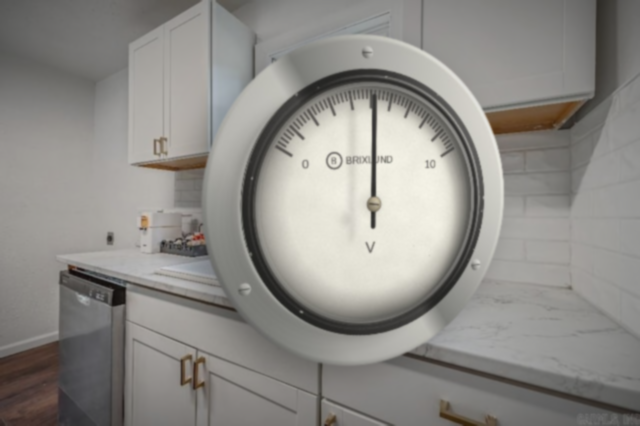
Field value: 5 V
